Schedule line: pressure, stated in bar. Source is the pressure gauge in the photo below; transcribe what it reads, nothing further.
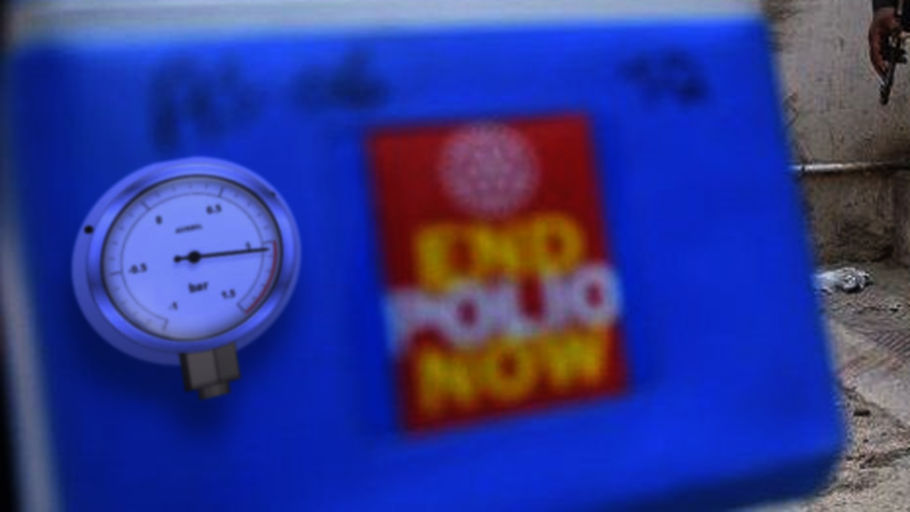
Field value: 1.05 bar
